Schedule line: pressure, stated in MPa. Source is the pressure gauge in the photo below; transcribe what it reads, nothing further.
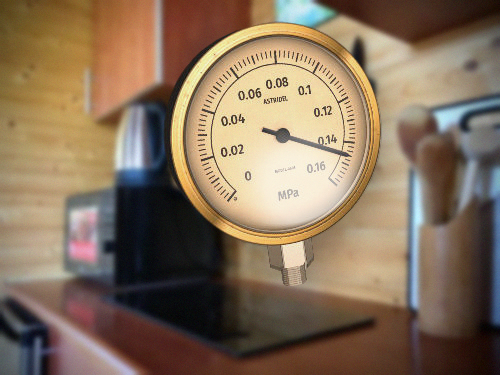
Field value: 0.146 MPa
